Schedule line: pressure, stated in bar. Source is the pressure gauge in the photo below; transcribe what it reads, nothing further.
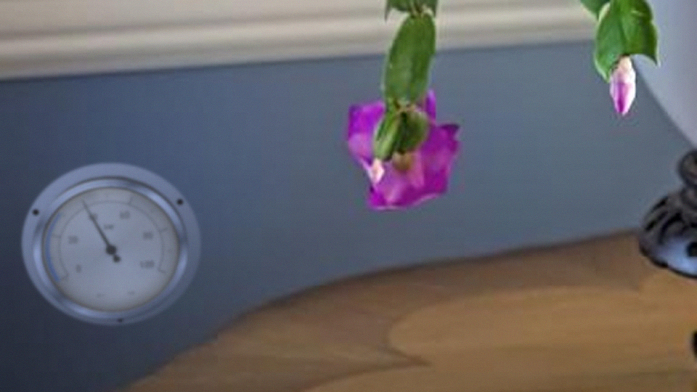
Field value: 40 bar
